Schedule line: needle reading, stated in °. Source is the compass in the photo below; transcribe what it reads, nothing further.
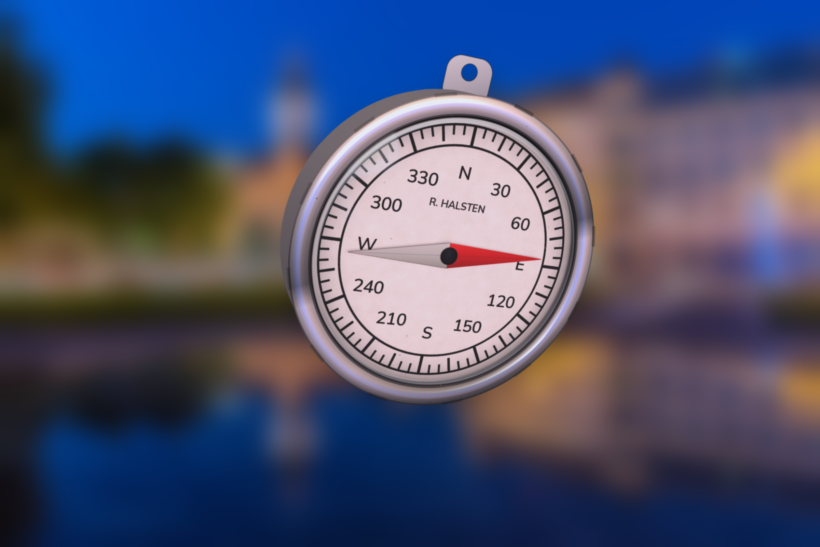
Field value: 85 °
